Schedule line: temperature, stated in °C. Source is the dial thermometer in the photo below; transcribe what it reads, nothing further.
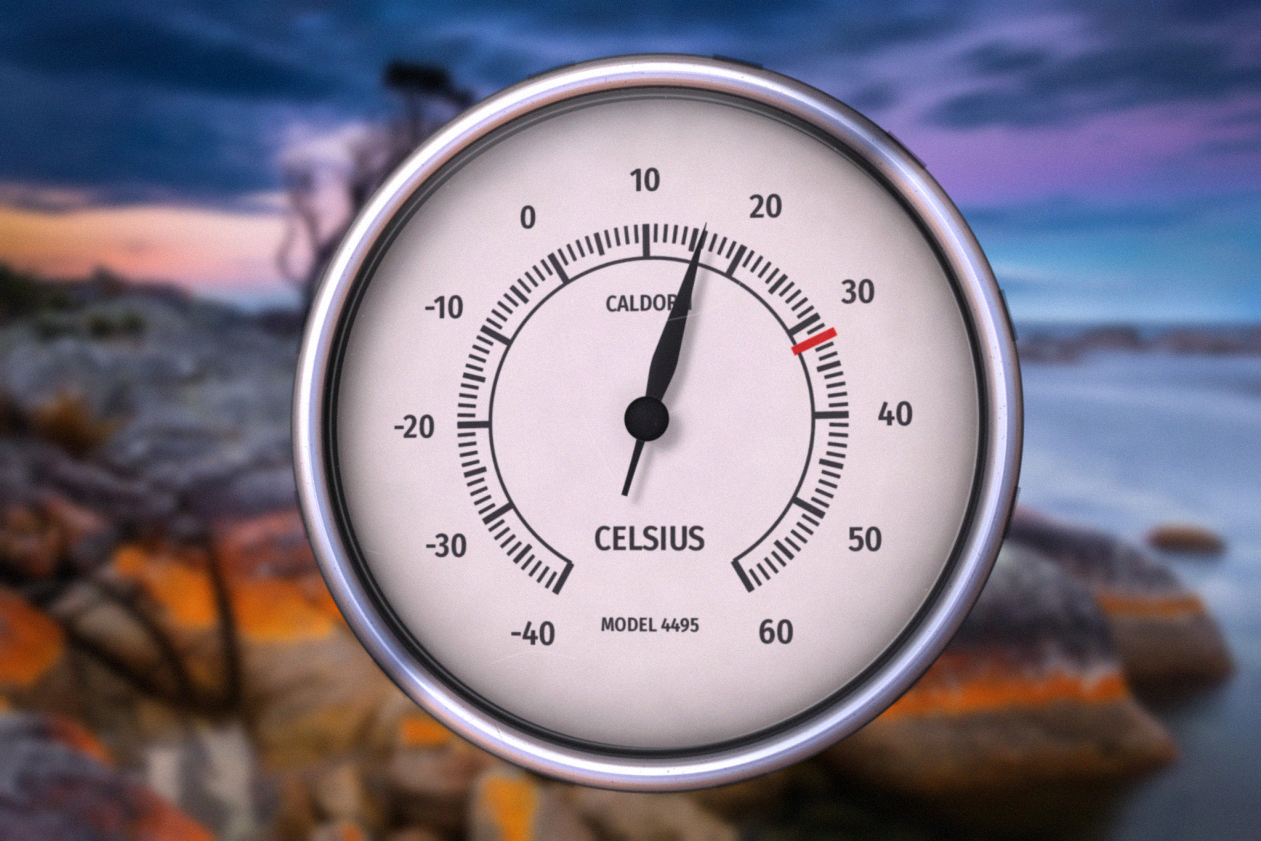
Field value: 16 °C
